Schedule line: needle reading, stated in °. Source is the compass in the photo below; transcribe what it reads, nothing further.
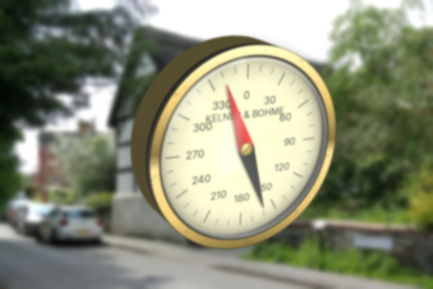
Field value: 340 °
